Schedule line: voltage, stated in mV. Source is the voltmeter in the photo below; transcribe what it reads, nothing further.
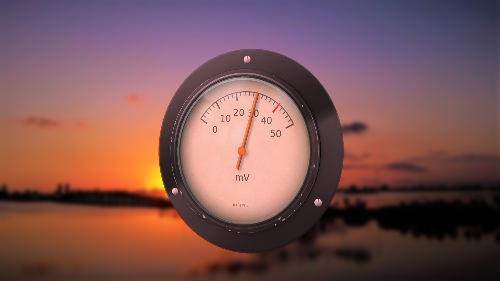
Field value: 30 mV
